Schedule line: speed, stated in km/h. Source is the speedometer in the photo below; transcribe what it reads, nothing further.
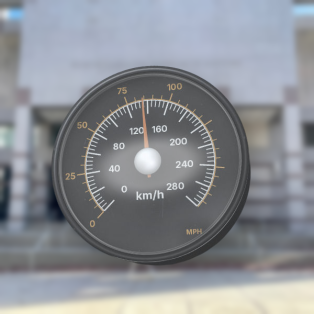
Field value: 136 km/h
